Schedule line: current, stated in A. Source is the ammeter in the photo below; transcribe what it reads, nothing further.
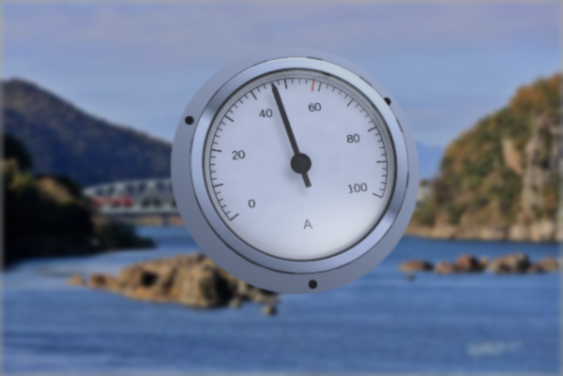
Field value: 46 A
